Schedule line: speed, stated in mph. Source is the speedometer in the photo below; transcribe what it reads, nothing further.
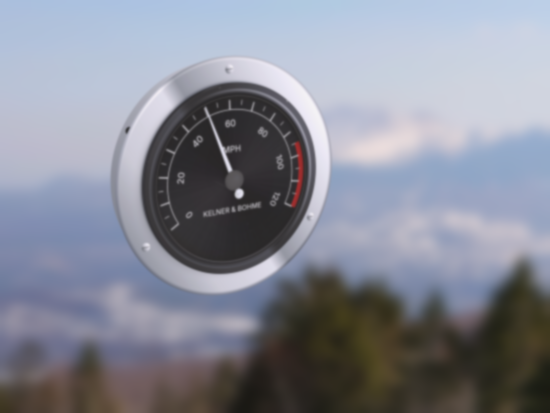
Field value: 50 mph
